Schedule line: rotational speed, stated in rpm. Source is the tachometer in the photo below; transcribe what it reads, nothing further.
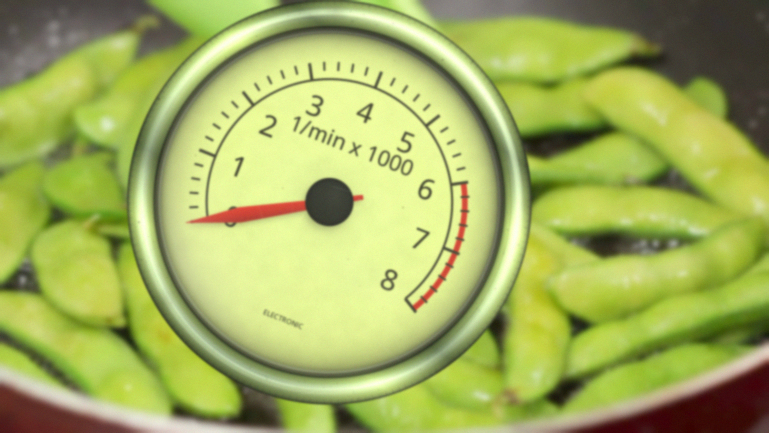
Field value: 0 rpm
